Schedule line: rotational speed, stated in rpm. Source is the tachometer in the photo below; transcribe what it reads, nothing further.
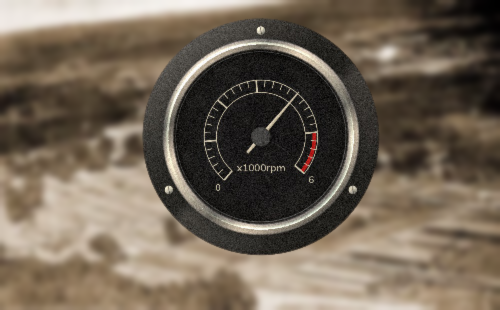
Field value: 4000 rpm
